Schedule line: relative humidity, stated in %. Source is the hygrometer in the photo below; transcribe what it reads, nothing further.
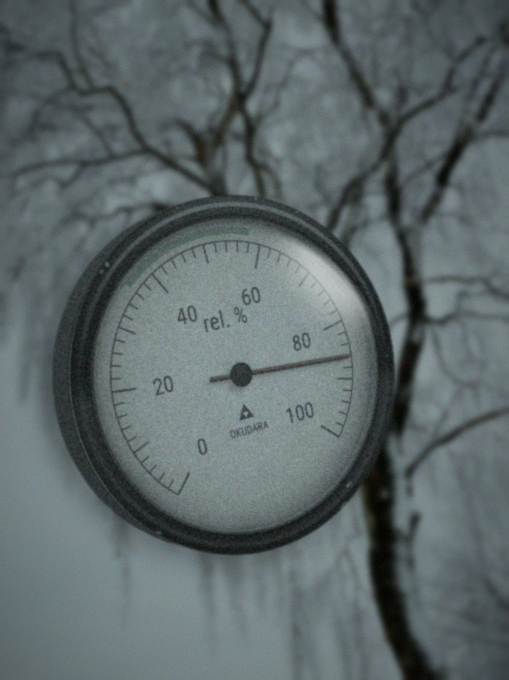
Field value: 86 %
